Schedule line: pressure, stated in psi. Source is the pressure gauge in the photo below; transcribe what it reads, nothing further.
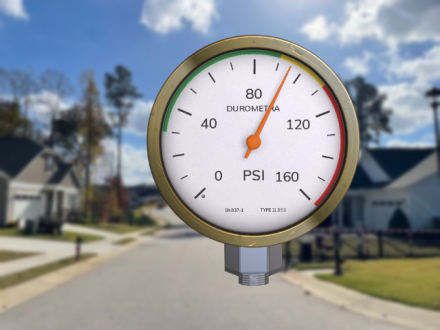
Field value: 95 psi
